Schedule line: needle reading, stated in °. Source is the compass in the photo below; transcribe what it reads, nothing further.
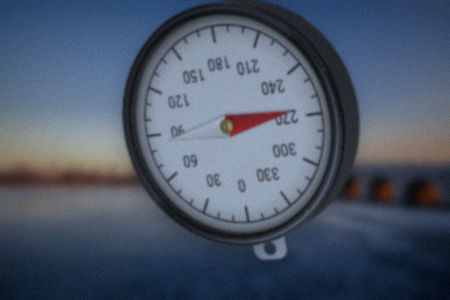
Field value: 265 °
